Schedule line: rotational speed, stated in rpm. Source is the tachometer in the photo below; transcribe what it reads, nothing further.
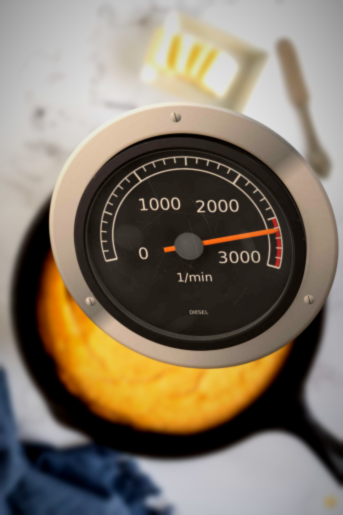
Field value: 2600 rpm
